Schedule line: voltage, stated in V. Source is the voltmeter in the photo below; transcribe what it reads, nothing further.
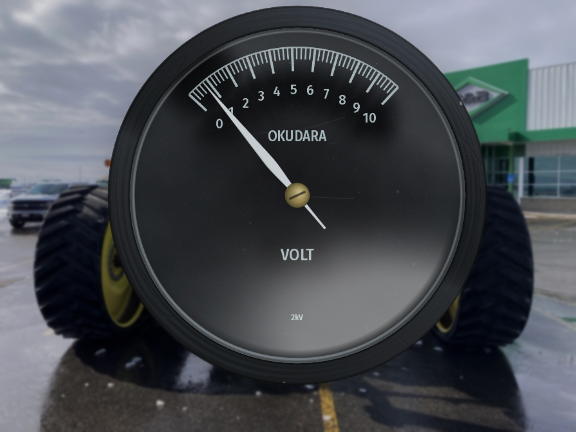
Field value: 0.8 V
